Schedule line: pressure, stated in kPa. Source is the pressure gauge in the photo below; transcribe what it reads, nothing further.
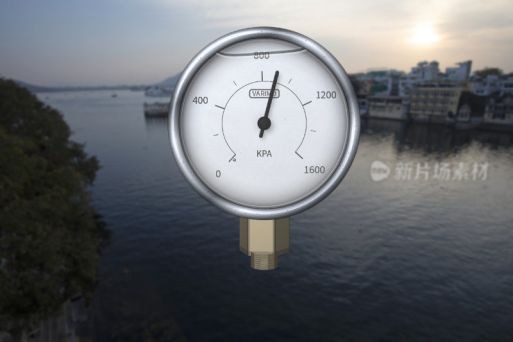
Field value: 900 kPa
